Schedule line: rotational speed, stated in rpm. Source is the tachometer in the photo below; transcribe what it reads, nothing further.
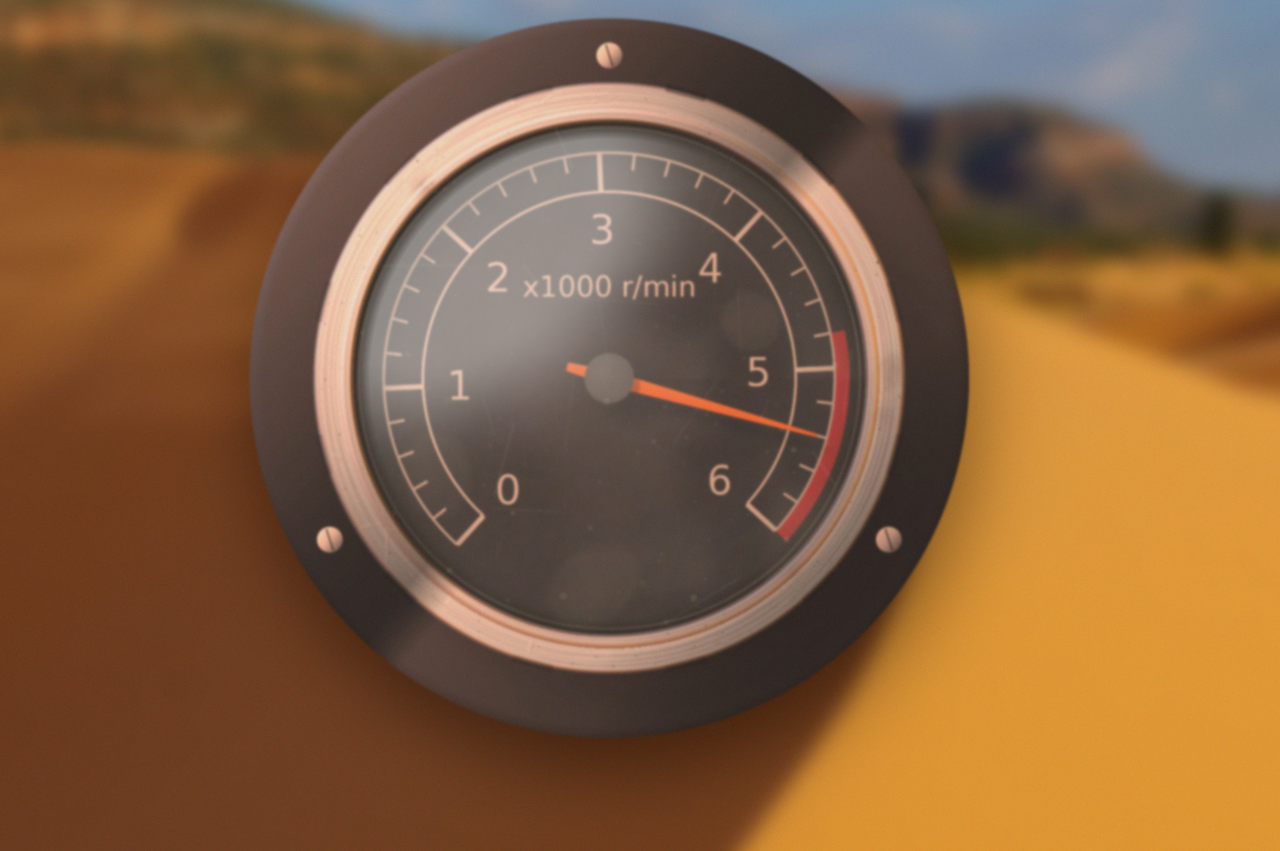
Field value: 5400 rpm
